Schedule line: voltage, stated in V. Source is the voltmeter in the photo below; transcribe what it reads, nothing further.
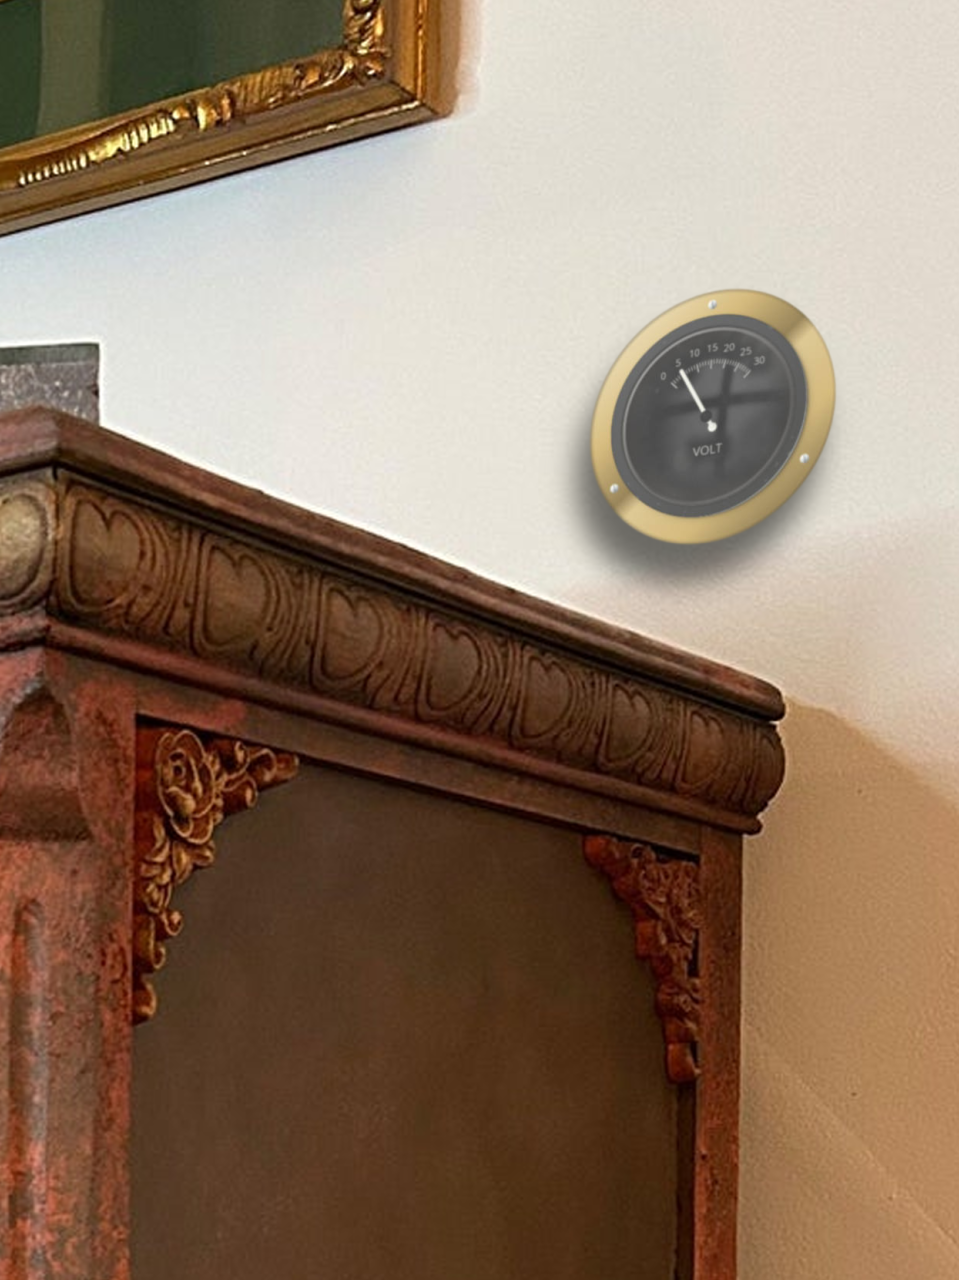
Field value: 5 V
